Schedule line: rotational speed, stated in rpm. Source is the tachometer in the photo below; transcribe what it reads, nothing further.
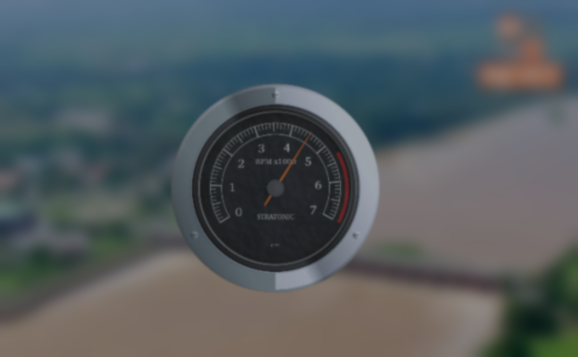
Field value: 4500 rpm
